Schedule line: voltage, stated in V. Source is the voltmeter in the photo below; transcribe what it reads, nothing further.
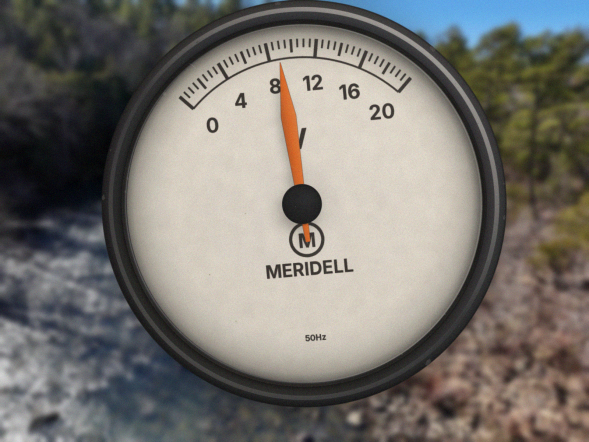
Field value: 9 V
